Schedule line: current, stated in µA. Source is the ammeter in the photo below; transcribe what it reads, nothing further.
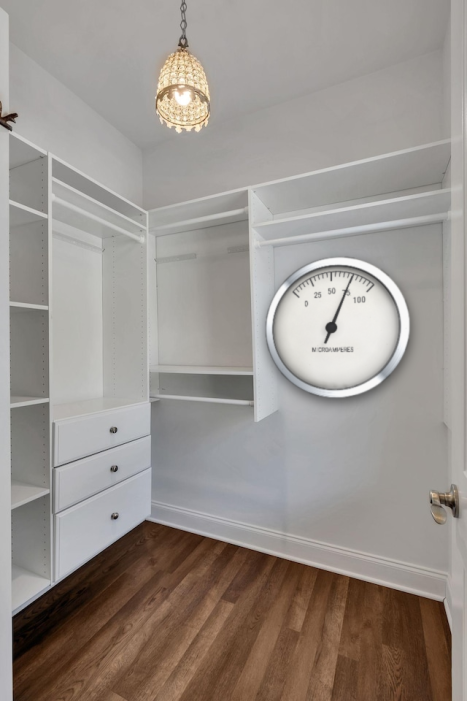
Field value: 75 µA
